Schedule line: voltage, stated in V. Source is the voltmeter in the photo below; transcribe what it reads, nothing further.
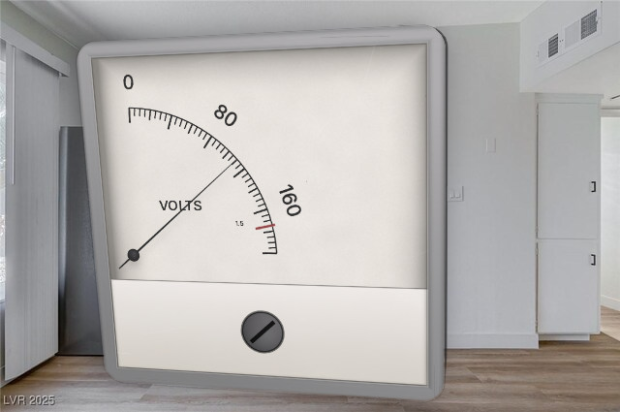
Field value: 110 V
